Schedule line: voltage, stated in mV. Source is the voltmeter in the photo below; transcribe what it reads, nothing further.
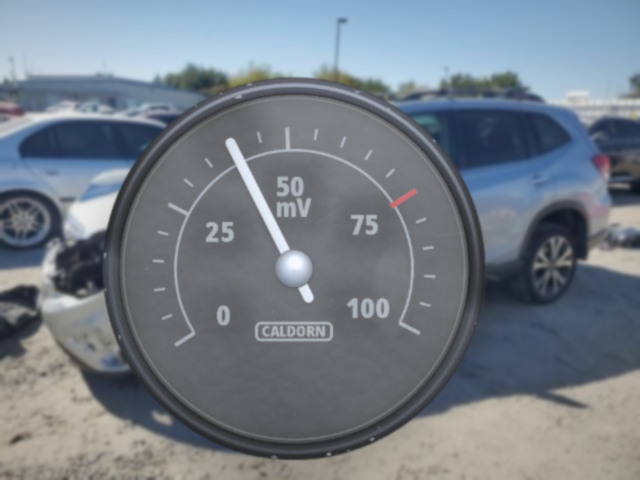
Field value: 40 mV
